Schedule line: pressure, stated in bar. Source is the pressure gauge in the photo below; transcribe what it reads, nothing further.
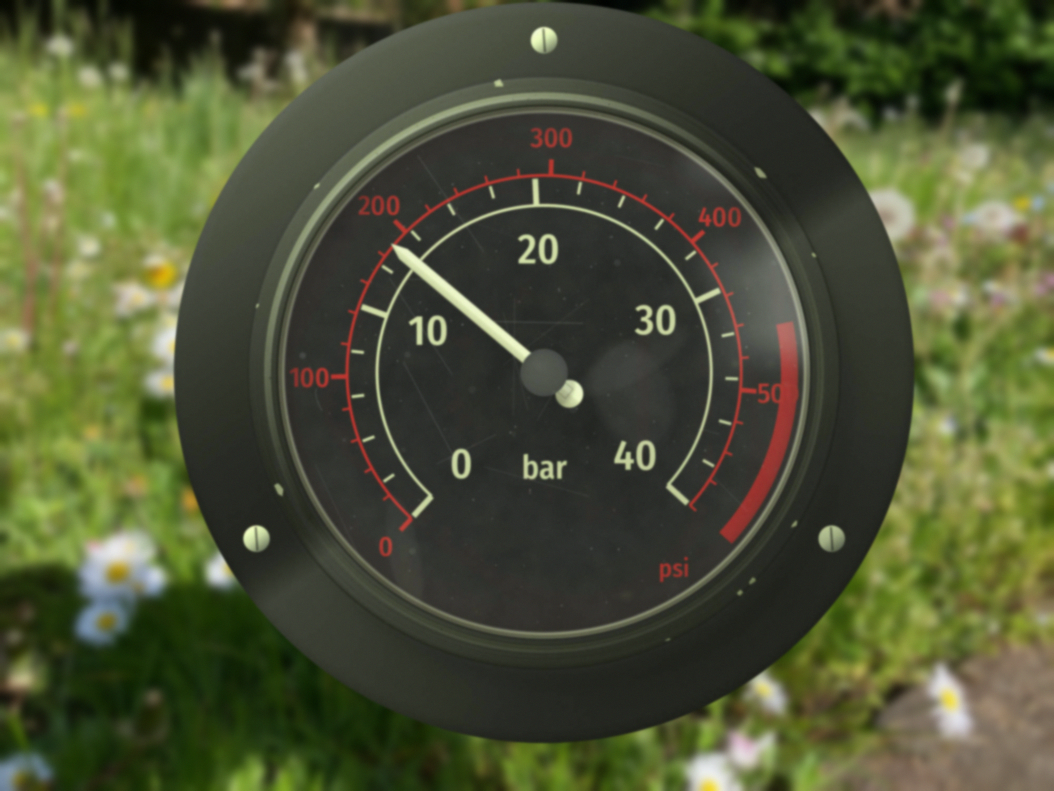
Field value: 13 bar
